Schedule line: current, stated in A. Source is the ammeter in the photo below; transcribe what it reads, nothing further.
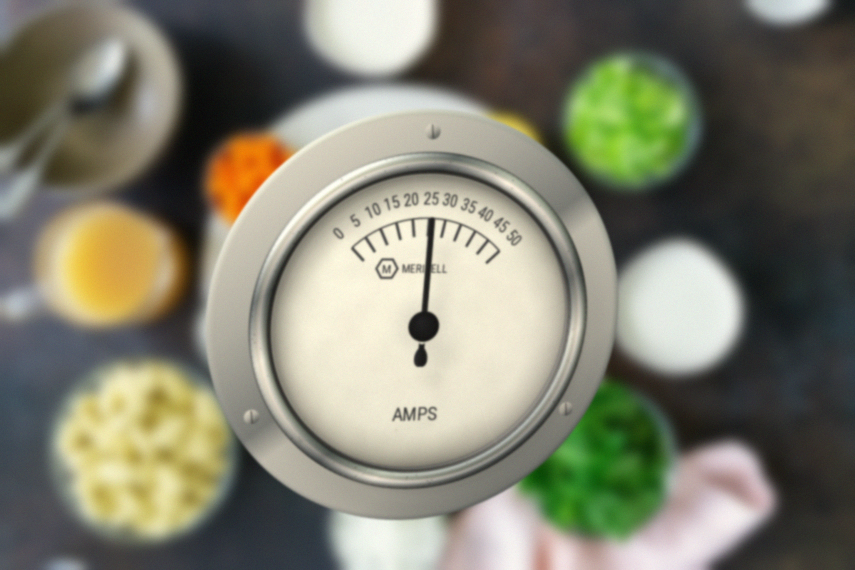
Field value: 25 A
